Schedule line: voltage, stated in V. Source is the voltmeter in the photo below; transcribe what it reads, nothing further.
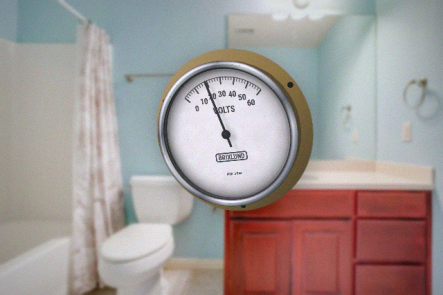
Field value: 20 V
